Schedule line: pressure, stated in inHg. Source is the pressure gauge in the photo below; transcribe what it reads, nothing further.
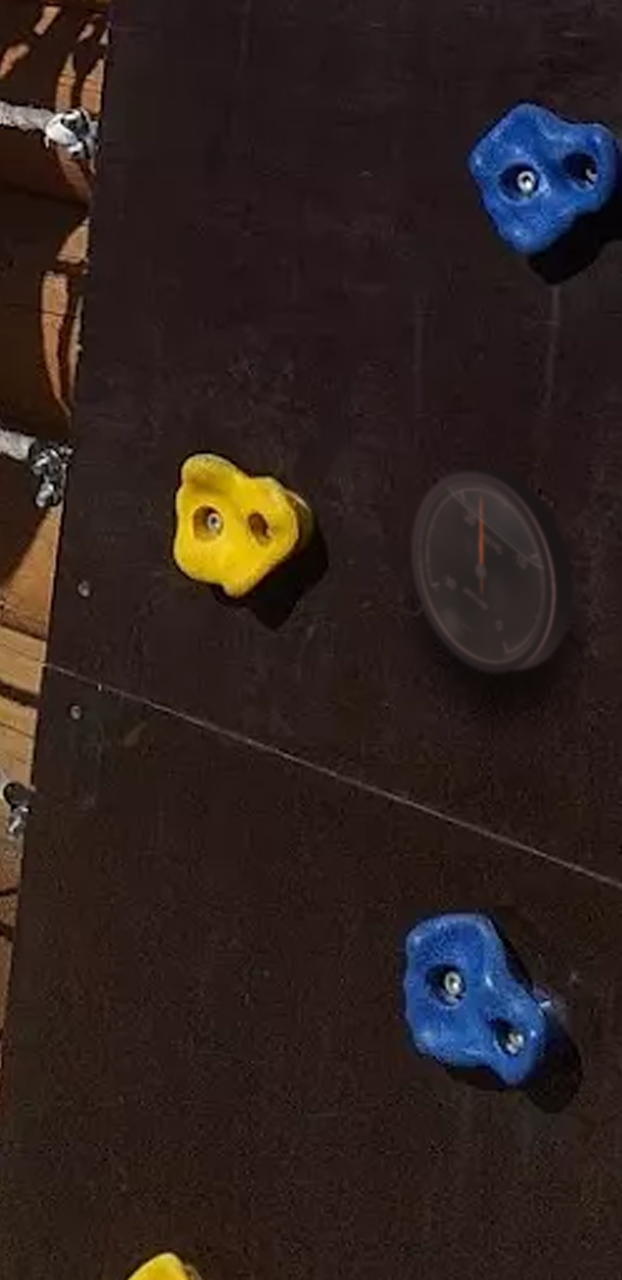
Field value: -17.5 inHg
